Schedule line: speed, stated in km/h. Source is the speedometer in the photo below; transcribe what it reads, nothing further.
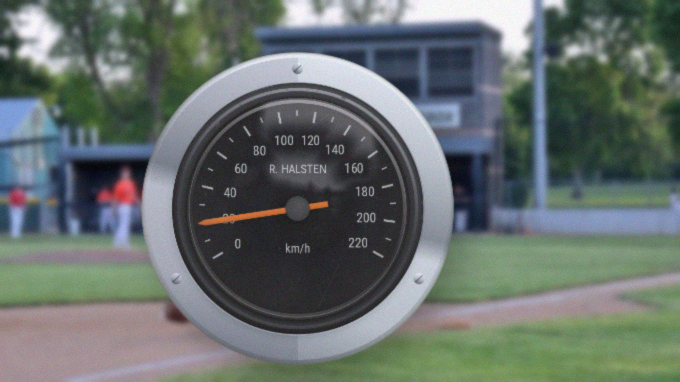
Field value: 20 km/h
